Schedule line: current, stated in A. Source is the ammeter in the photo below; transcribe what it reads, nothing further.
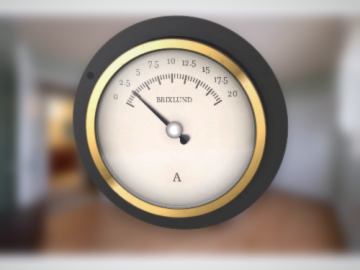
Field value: 2.5 A
